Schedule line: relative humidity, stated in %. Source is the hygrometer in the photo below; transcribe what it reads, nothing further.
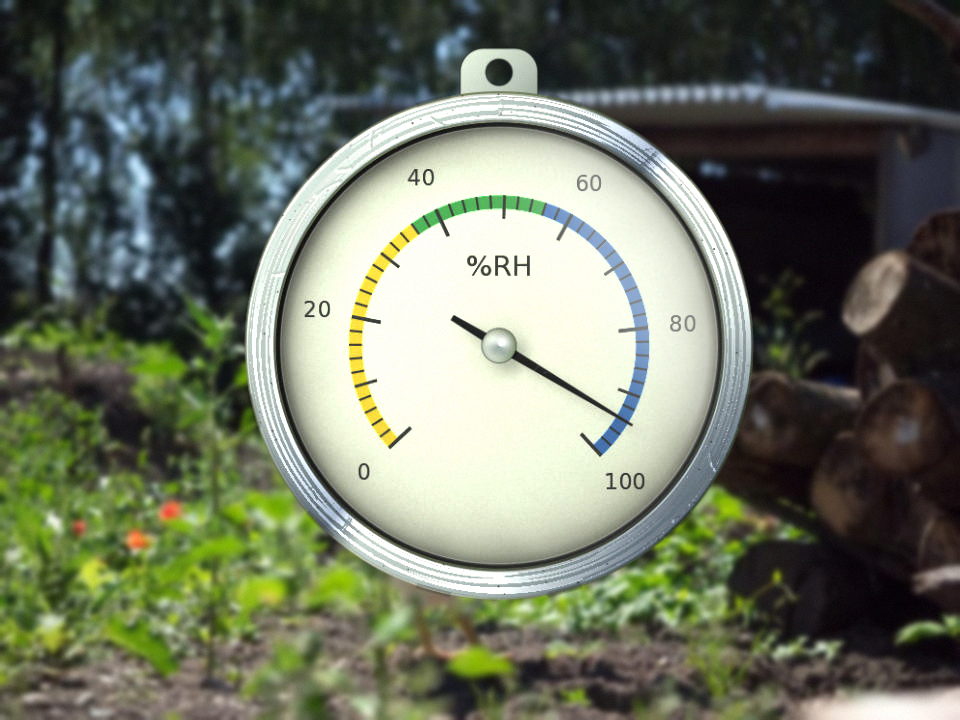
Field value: 94 %
